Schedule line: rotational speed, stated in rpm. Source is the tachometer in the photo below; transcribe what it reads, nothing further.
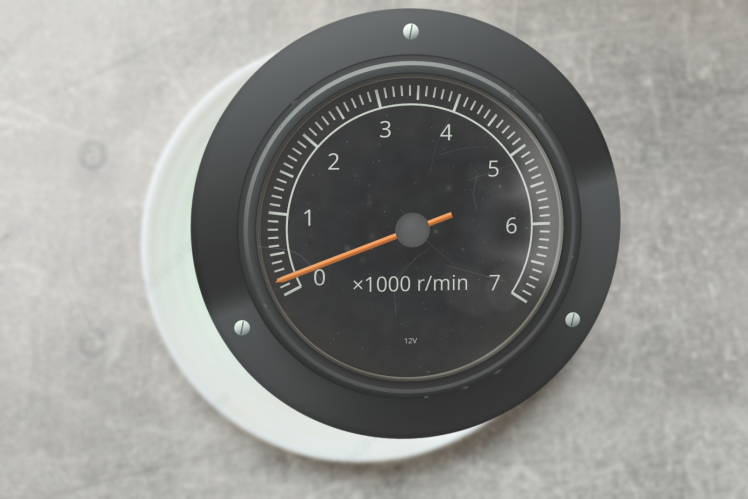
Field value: 200 rpm
